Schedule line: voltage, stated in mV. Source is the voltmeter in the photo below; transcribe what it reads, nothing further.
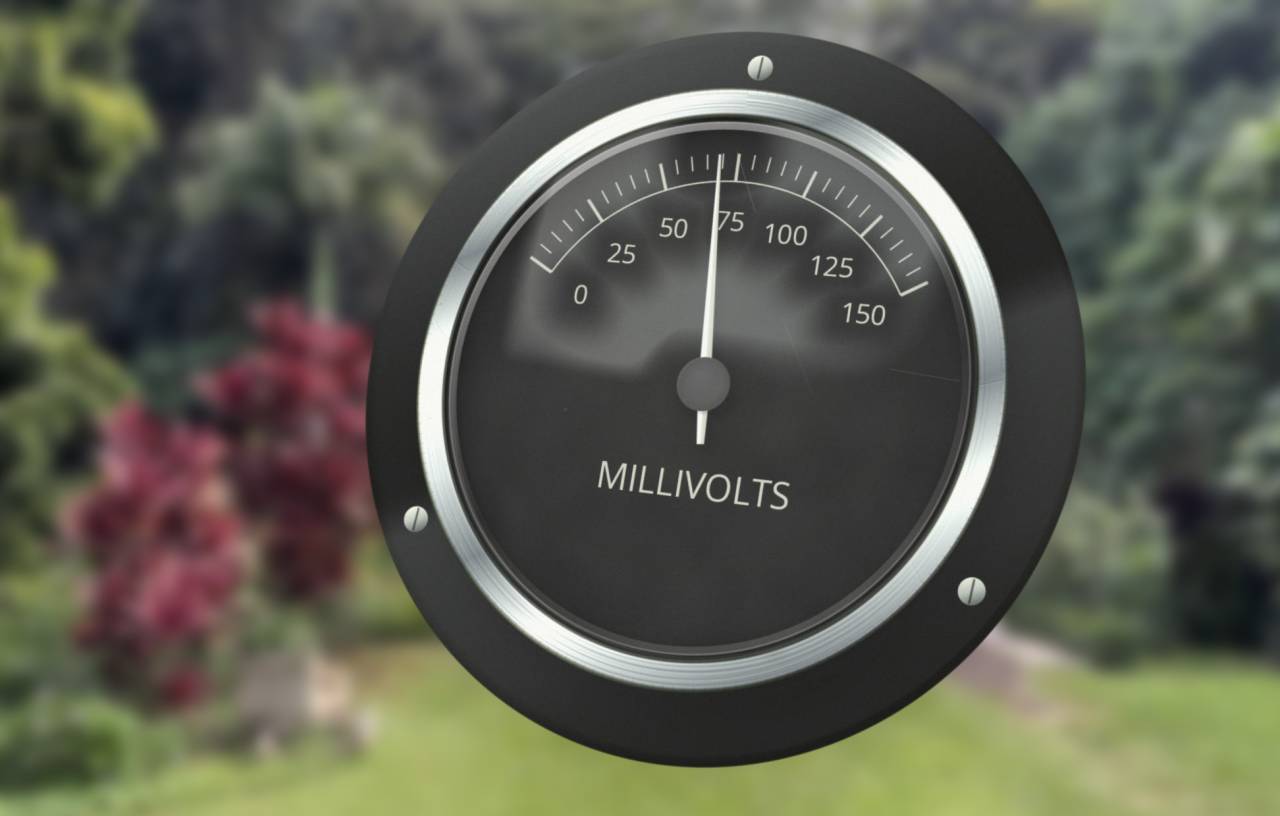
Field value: 70 mV
